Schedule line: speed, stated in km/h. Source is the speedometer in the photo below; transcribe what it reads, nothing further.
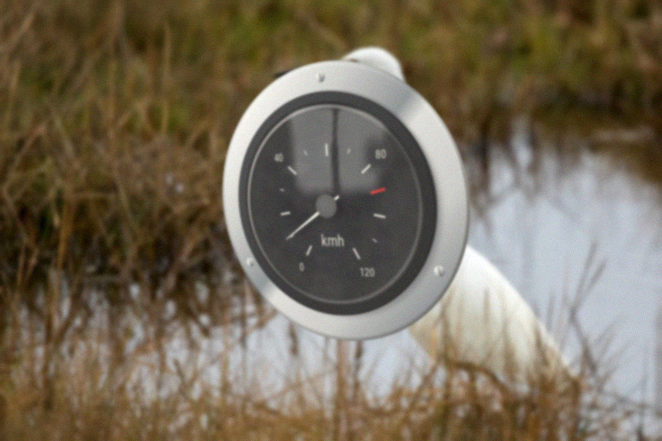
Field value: 10 km/h
